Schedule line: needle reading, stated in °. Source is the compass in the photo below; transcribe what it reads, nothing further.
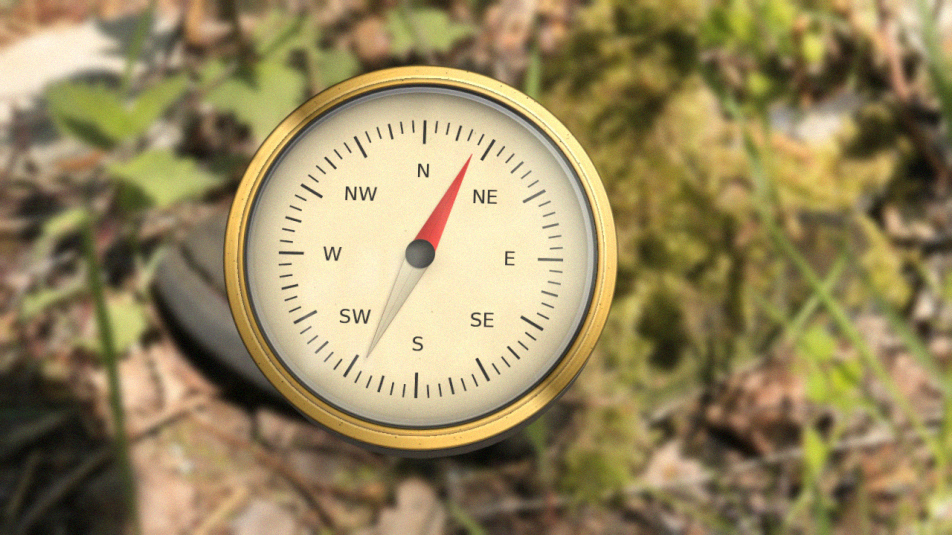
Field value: 25 °
